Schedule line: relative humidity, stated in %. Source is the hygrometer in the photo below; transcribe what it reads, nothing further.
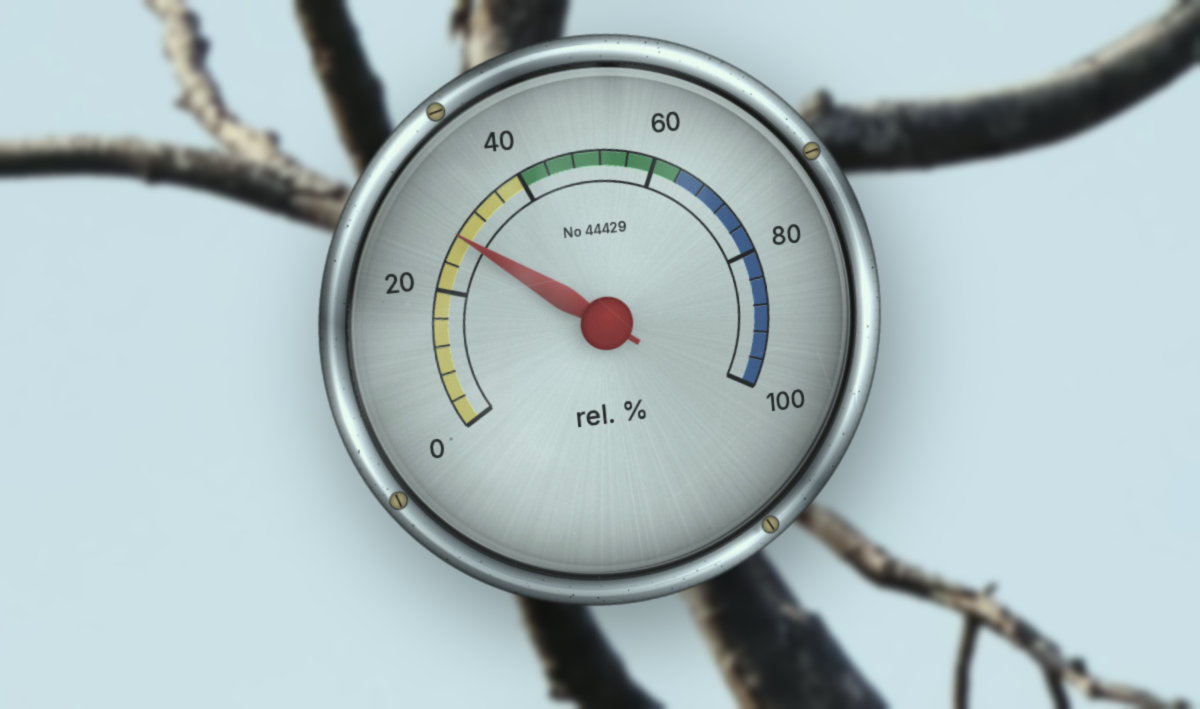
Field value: 28 %
